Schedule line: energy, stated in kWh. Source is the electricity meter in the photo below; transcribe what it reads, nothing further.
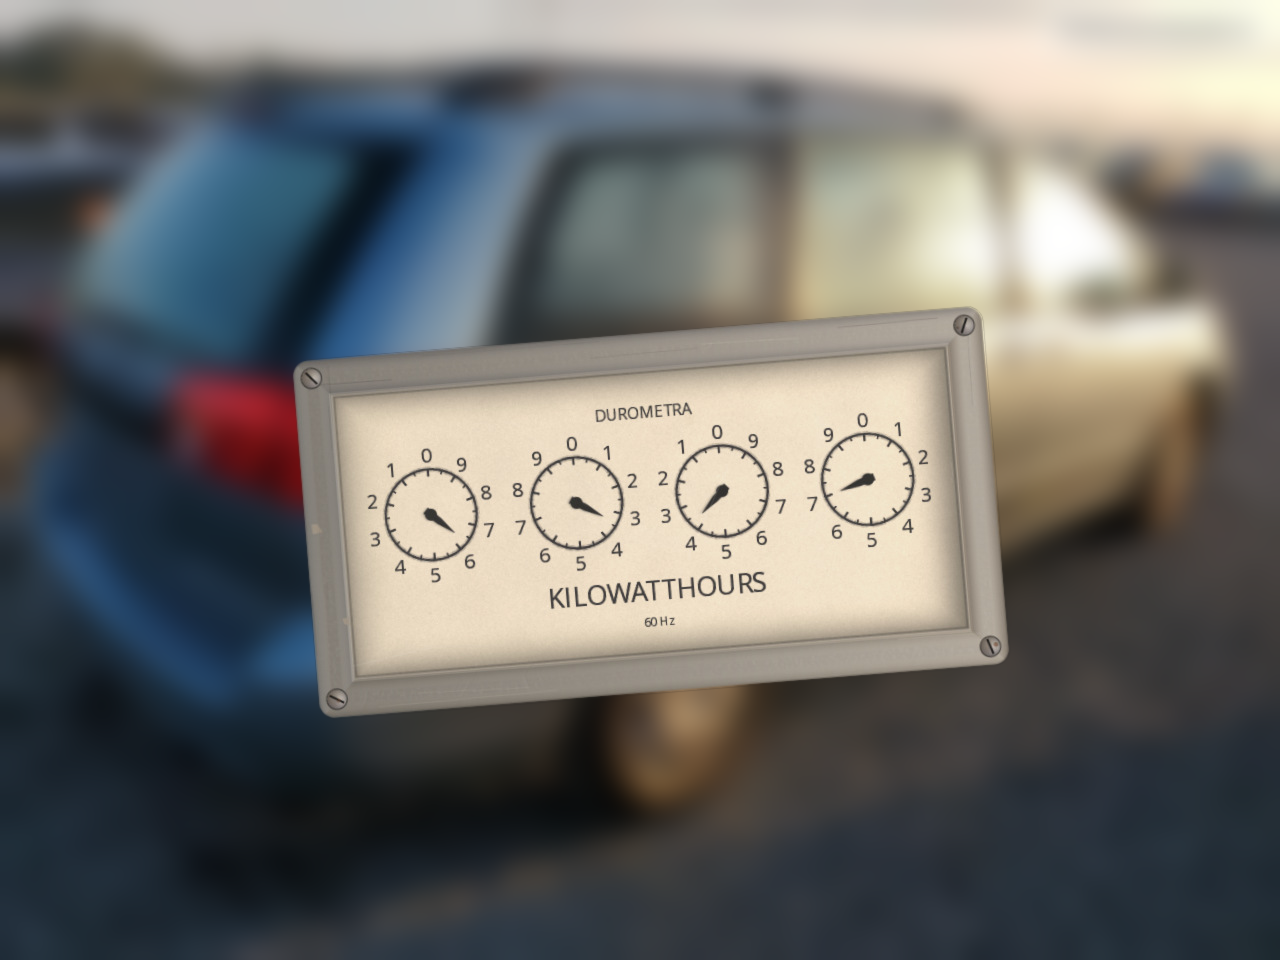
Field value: 6337 kWh
